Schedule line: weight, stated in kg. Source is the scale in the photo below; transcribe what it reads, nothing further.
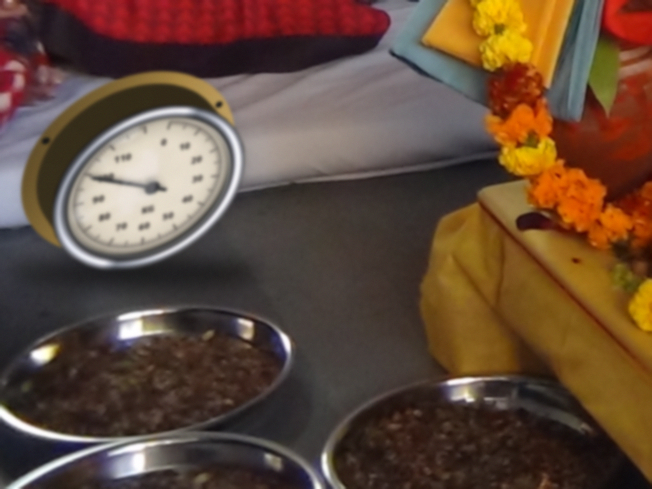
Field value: 100 kg
